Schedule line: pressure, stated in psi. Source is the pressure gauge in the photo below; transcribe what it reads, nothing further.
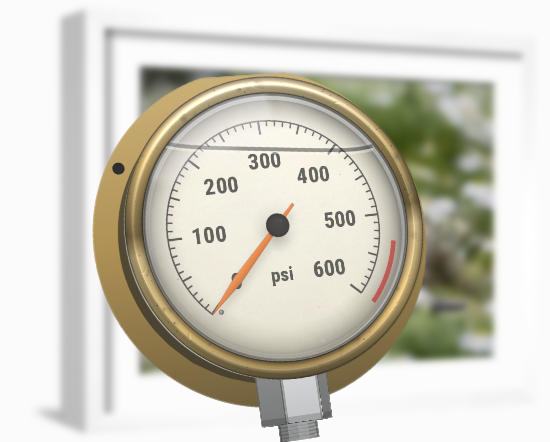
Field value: 0 psi
